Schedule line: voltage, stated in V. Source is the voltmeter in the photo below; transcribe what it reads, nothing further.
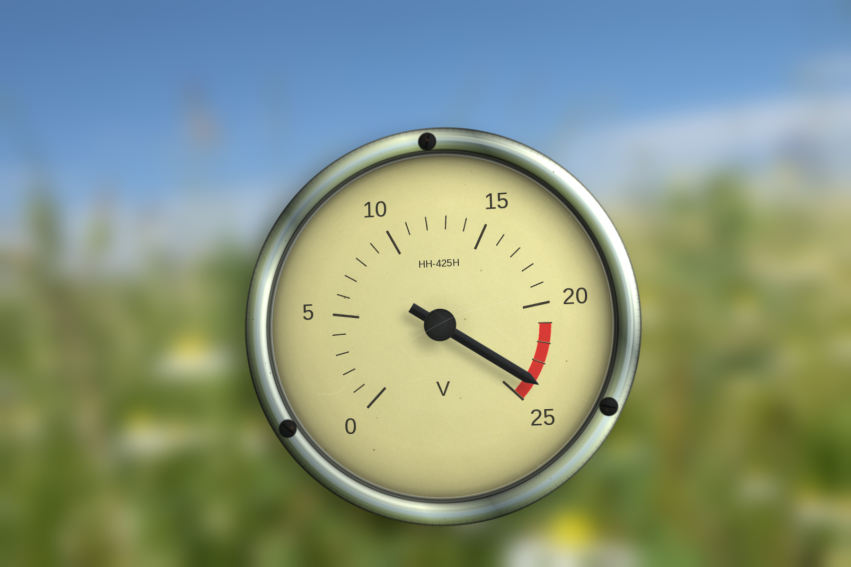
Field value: 24 V
